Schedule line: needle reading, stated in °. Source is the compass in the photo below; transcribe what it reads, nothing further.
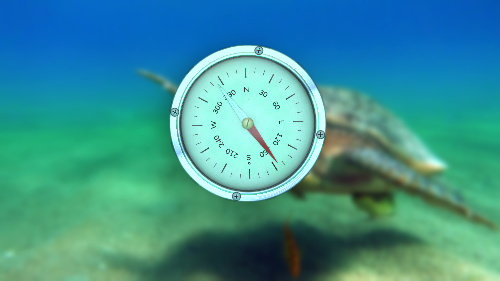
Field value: 145 °
